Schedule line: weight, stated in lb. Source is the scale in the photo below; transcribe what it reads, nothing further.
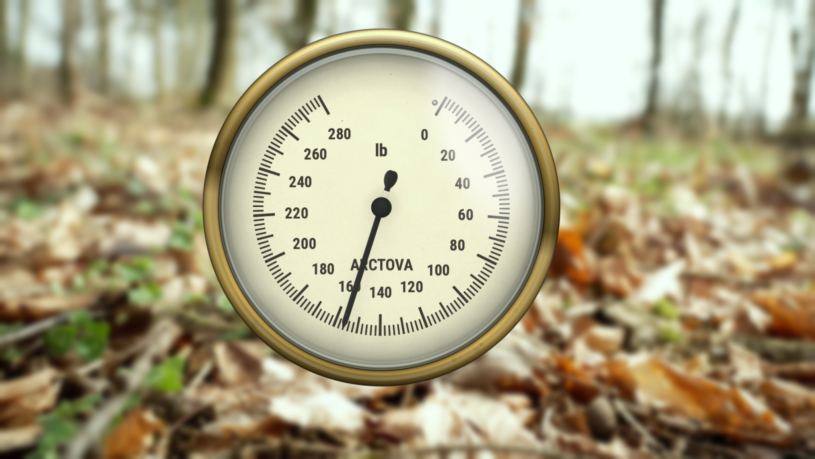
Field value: 156 lb
